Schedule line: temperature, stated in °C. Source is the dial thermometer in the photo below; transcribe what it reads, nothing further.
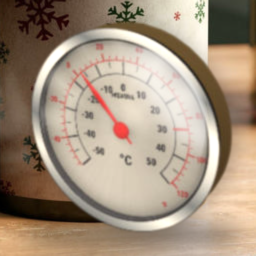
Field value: -15 °C
